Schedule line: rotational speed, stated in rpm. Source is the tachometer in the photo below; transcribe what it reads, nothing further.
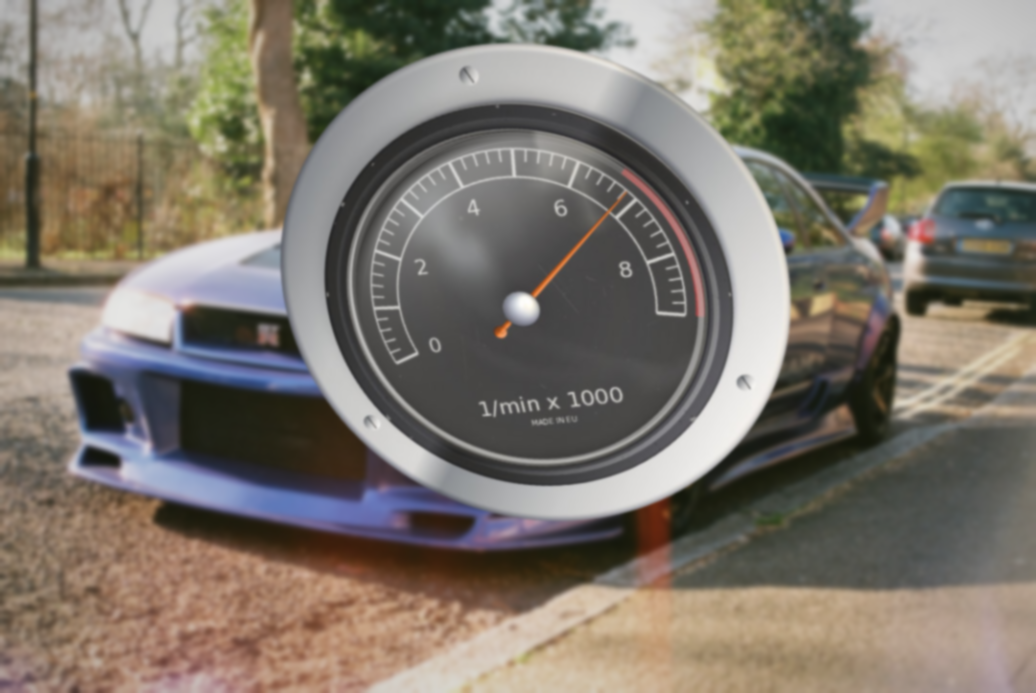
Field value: 6800 rpm
